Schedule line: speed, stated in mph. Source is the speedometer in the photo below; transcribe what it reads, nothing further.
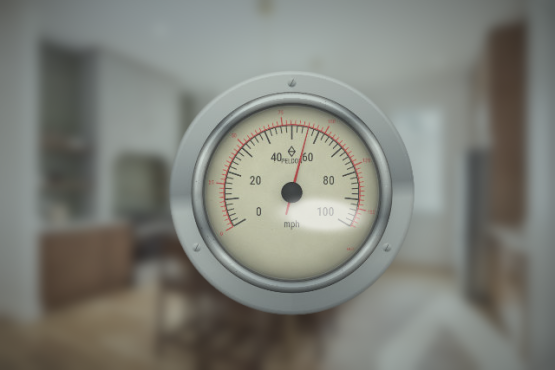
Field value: 56 mph
